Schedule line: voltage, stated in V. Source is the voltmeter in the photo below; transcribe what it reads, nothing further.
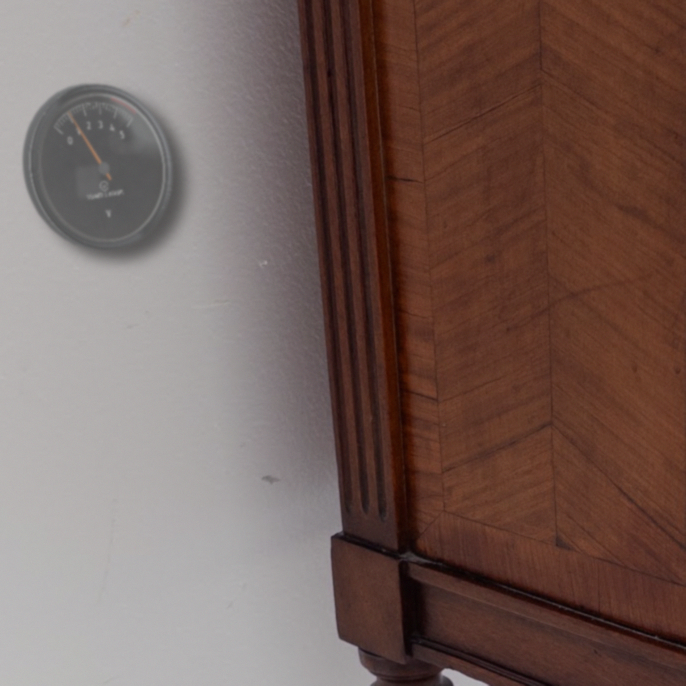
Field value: 1 V
